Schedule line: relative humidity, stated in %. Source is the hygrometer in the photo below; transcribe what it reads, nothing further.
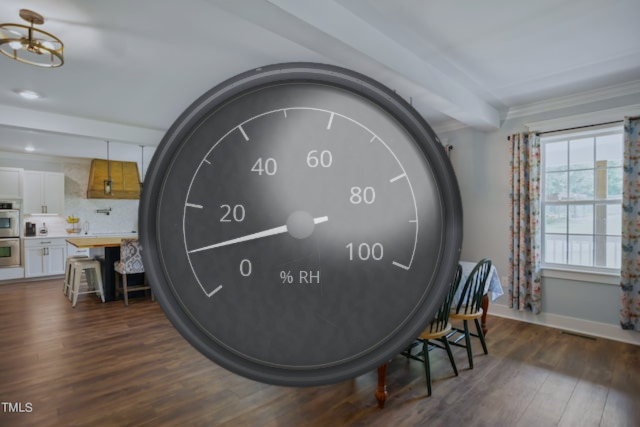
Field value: 10 %
